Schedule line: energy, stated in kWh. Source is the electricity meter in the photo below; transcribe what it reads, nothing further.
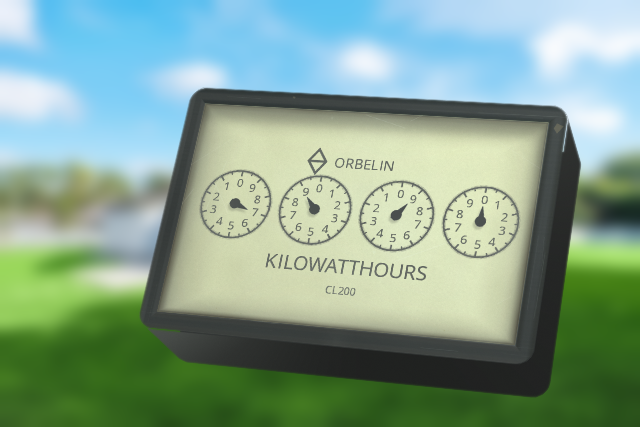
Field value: 6890 kWh
